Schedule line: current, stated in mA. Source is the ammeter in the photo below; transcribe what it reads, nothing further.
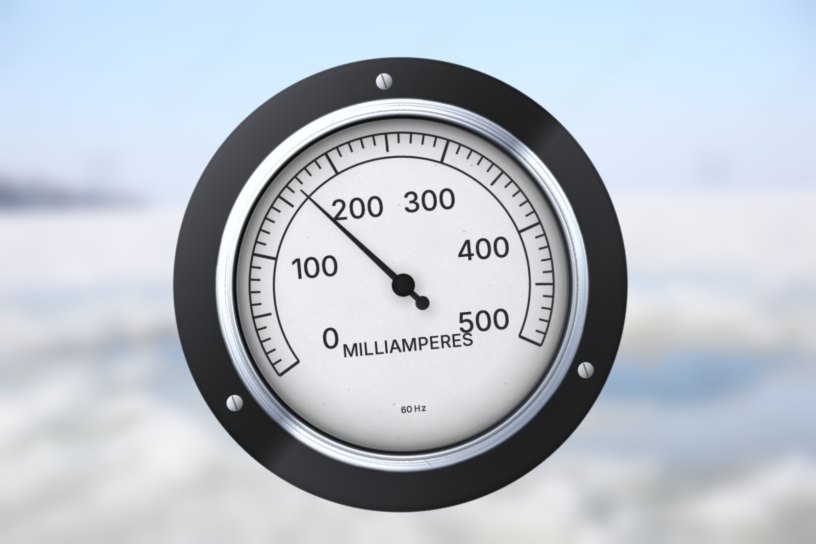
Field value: 165 mA
